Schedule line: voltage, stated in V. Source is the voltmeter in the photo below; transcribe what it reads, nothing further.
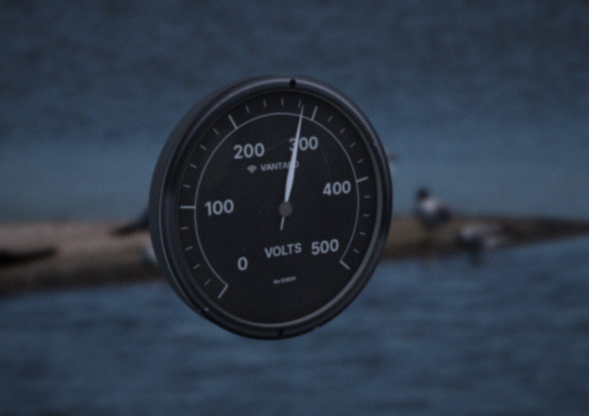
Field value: 280 V
